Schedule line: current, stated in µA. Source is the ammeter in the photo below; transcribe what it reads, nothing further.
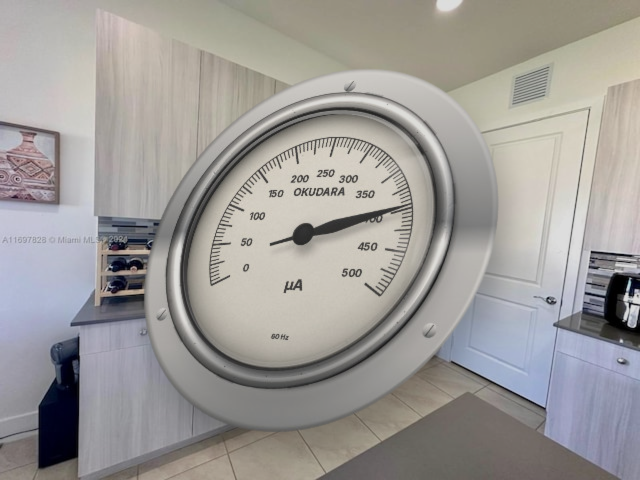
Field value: 400 µA
